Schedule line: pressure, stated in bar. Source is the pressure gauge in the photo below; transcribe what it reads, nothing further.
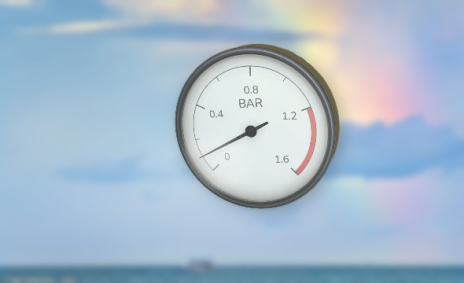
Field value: 0.1 bar
